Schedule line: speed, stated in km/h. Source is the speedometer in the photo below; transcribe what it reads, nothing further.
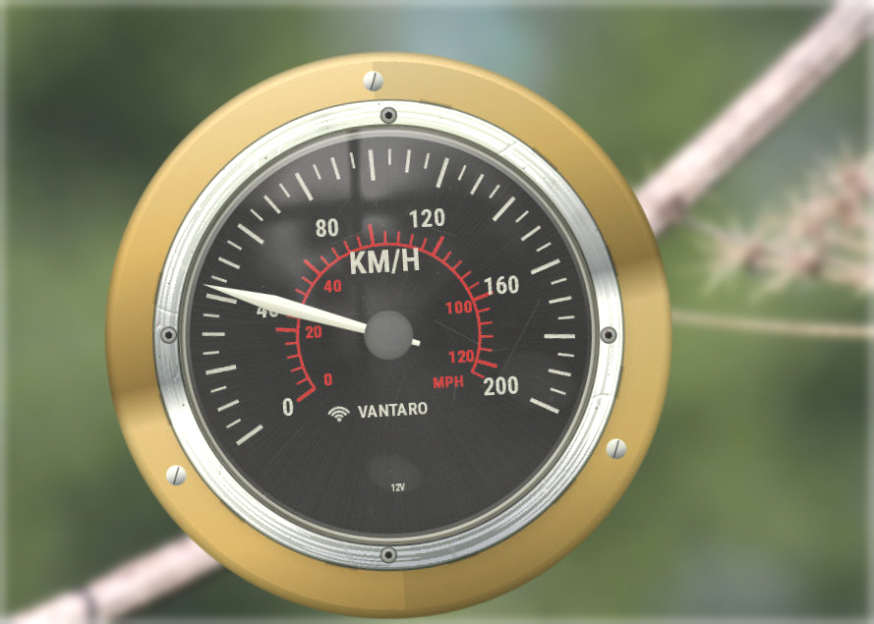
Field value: 42.5 km/h
